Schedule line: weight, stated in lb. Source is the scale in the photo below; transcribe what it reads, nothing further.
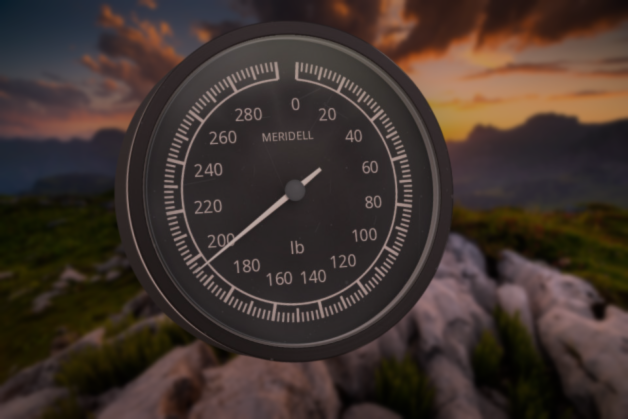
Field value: 196 lb
